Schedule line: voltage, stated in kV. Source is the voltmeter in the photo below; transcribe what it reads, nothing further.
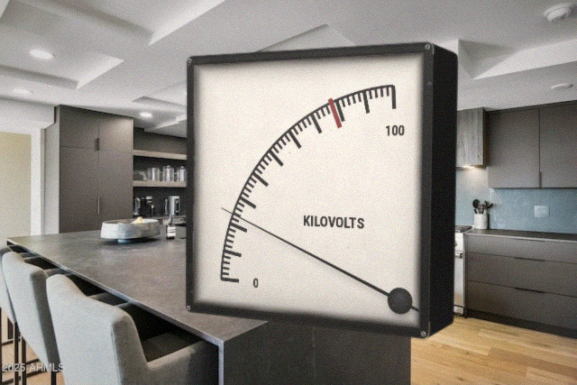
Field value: 24 kV
